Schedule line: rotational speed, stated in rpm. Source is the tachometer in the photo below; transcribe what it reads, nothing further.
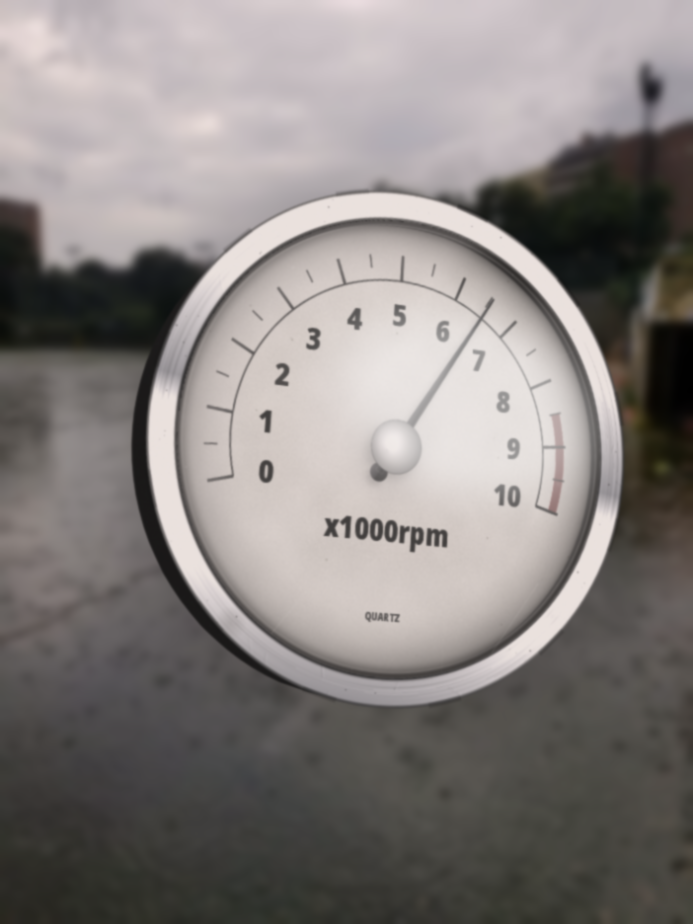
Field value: 6500 rpm
